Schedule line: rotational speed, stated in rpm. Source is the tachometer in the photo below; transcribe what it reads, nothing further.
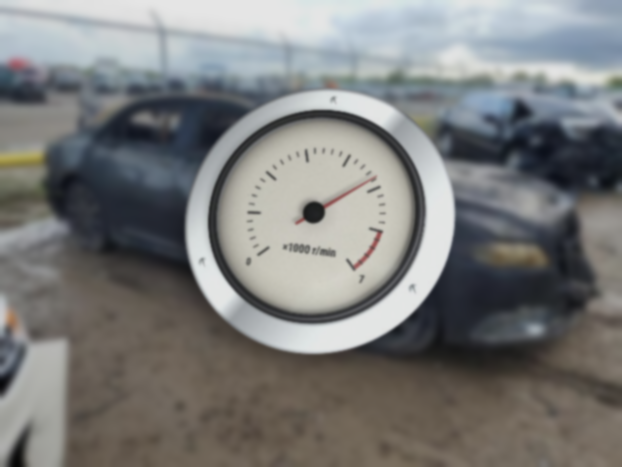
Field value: 4800 rpm
